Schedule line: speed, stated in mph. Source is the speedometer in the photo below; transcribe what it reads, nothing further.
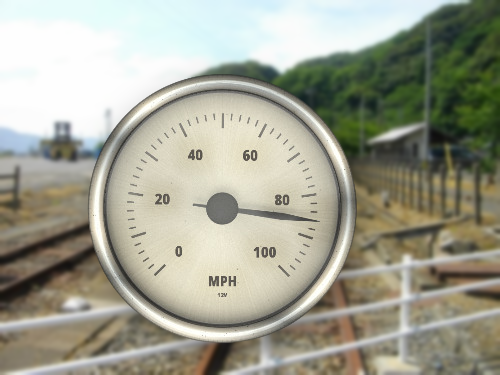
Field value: 86 mph
